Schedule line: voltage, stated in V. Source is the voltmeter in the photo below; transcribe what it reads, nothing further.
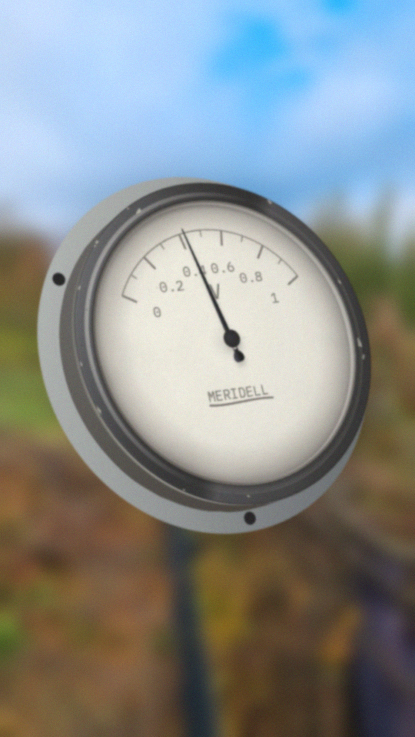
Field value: 0.4 V
